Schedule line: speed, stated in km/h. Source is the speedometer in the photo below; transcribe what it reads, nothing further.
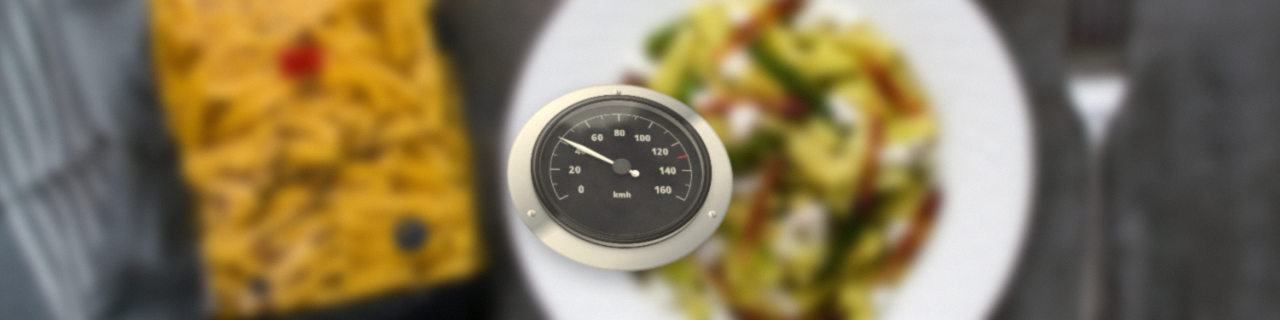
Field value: 40 km/h
